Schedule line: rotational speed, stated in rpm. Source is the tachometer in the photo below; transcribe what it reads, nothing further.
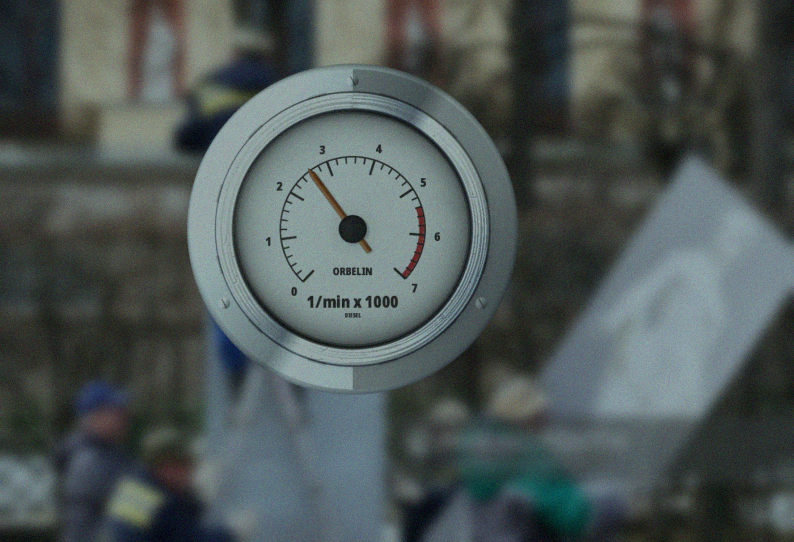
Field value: 2600 rpm
